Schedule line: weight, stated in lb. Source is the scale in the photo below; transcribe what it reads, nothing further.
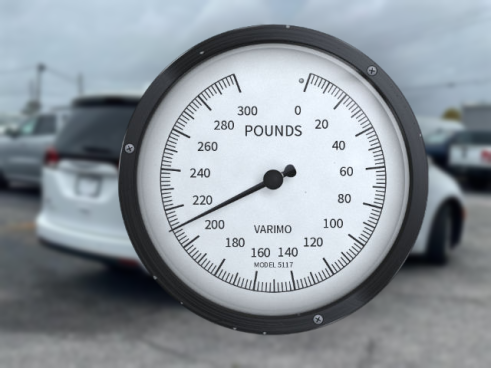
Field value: 210 lb
